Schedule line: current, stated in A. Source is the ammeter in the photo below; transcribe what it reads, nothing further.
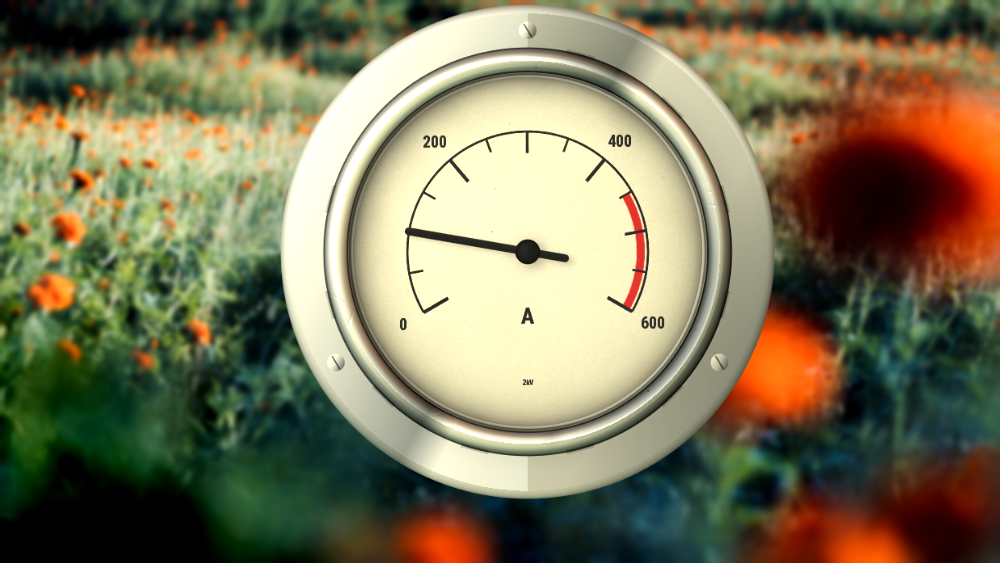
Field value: 100 A
